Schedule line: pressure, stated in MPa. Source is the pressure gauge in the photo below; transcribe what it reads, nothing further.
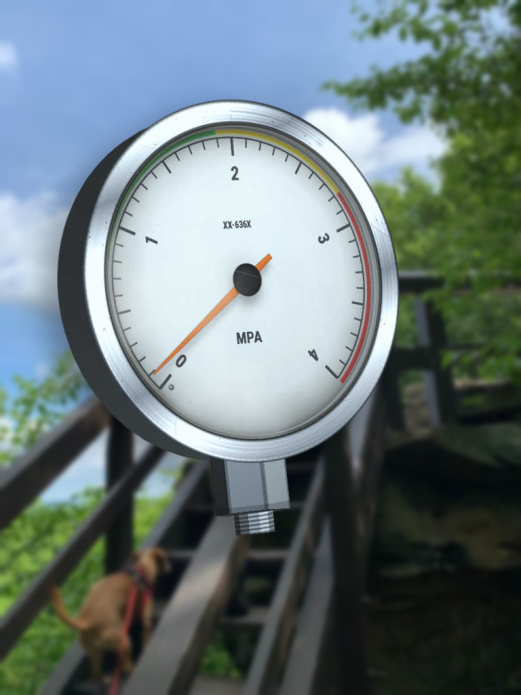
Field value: 0.1 MPa
